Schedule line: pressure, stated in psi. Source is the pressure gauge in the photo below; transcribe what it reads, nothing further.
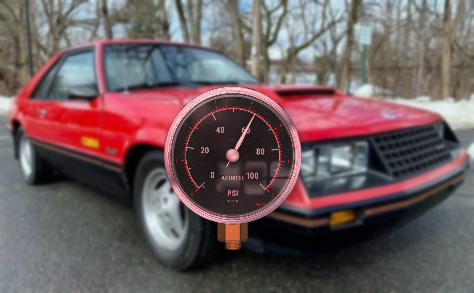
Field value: 60 psi
